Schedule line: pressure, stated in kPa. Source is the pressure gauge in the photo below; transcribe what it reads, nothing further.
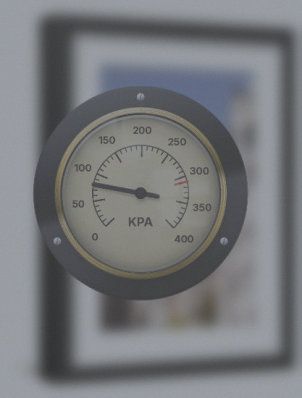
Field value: 80 kPa
